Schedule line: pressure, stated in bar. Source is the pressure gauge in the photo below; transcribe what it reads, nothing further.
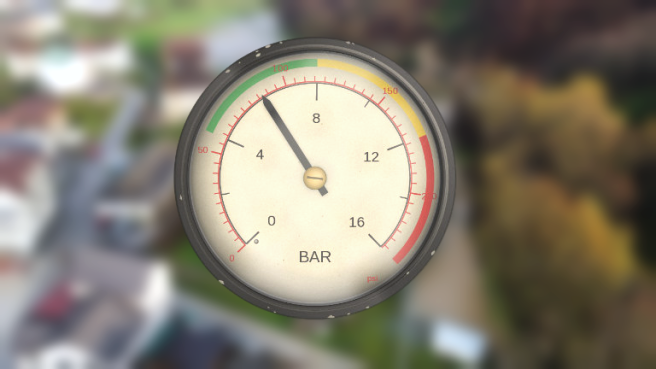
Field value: 6 bar
